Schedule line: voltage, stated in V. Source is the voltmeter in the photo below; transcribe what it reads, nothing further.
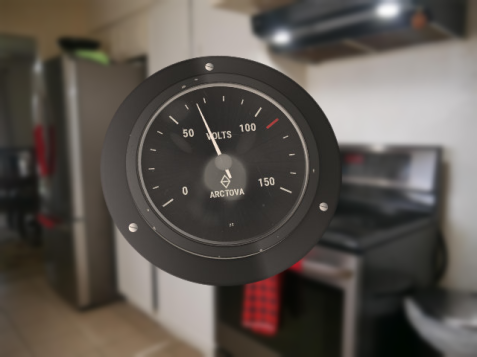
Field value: 65 V
